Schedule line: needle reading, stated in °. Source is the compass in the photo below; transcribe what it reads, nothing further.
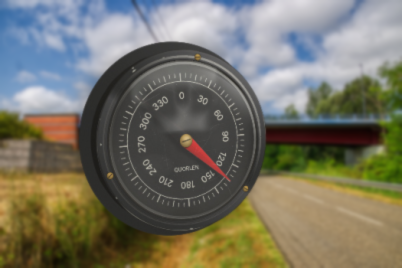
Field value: 135 °
